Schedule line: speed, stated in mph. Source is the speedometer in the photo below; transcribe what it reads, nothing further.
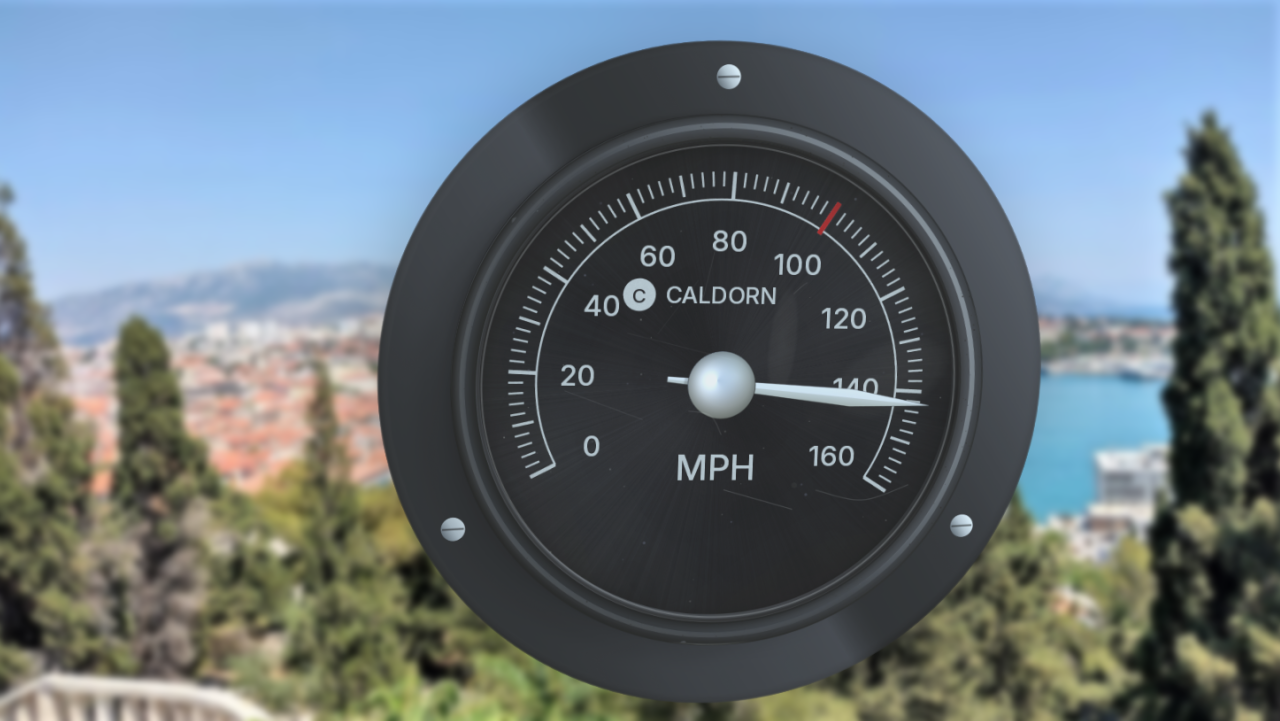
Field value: 142 mph
